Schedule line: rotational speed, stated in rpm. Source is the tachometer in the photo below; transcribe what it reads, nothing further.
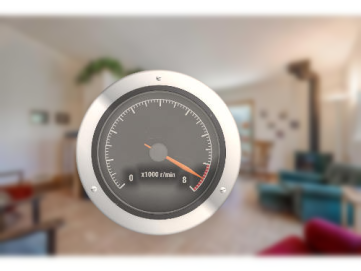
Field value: 7500 rpm
